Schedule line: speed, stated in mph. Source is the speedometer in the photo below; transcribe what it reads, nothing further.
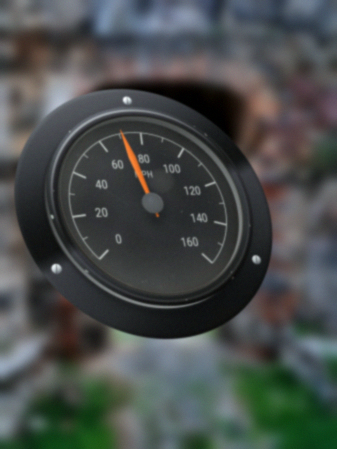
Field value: 70 mph
